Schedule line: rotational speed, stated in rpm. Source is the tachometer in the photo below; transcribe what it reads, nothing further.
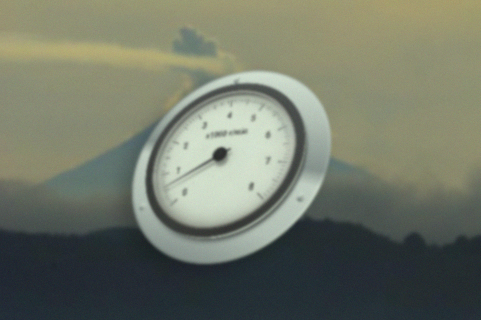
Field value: 500 rpm
